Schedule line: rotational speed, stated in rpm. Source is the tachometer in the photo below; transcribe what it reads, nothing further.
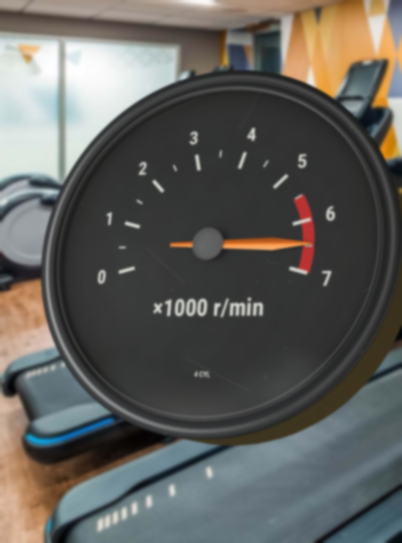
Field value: 6500 rpm
